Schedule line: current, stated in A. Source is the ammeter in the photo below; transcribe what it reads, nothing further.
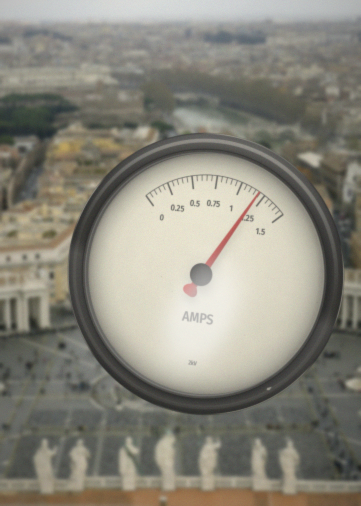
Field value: 1.2 A
